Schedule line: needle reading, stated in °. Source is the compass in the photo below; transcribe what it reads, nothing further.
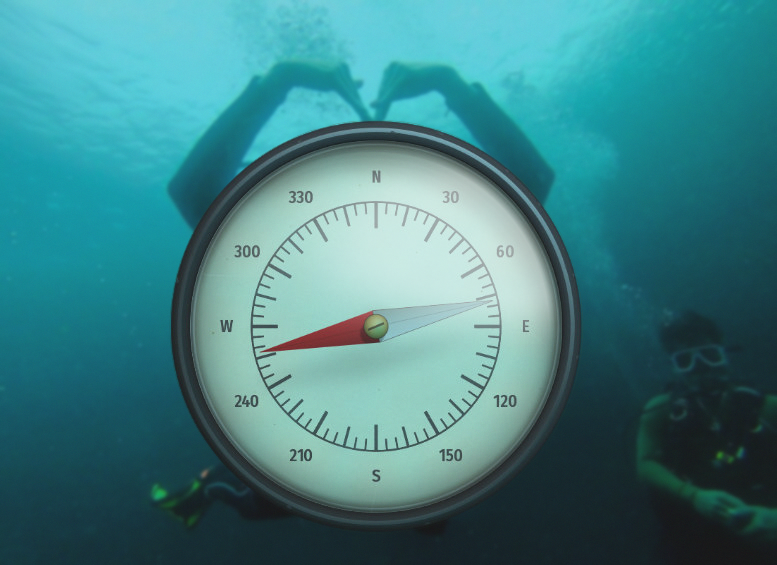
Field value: 257.5 °
